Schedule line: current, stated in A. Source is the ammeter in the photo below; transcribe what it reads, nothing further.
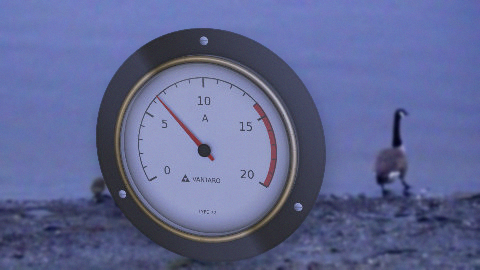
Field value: 6.5 A
